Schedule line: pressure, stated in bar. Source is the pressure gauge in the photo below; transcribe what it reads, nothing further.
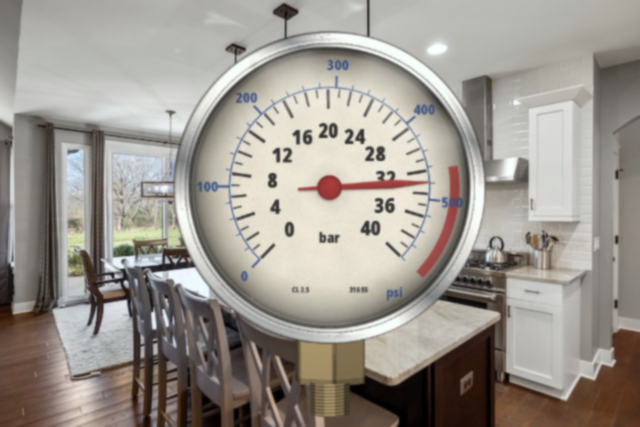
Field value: 33 bar
